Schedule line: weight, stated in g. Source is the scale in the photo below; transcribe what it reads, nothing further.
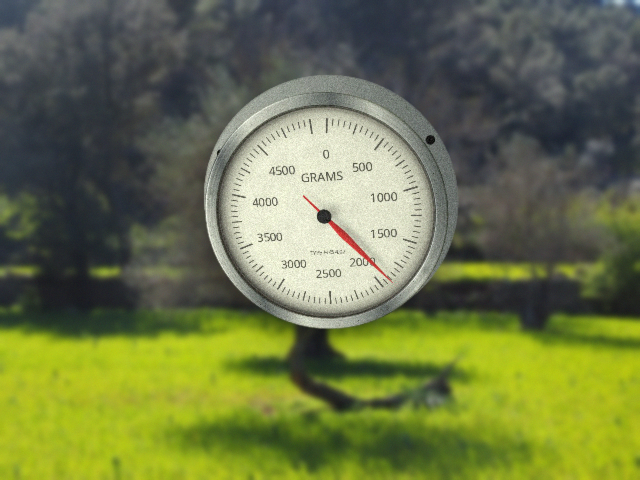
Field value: 1900 g
